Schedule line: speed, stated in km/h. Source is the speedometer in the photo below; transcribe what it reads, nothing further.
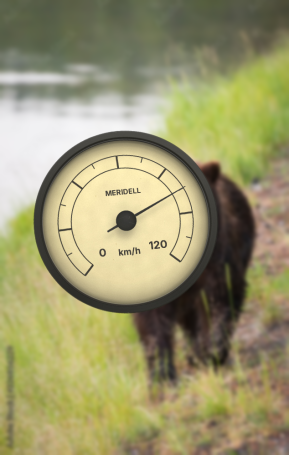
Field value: 90 km/h
